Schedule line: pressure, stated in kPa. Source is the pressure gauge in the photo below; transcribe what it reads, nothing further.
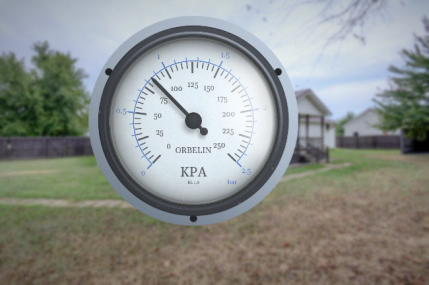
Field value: 85 kPa
